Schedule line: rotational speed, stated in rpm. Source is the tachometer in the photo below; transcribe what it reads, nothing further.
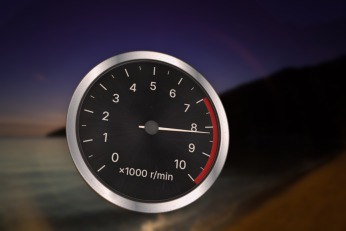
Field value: 8250 rpm
